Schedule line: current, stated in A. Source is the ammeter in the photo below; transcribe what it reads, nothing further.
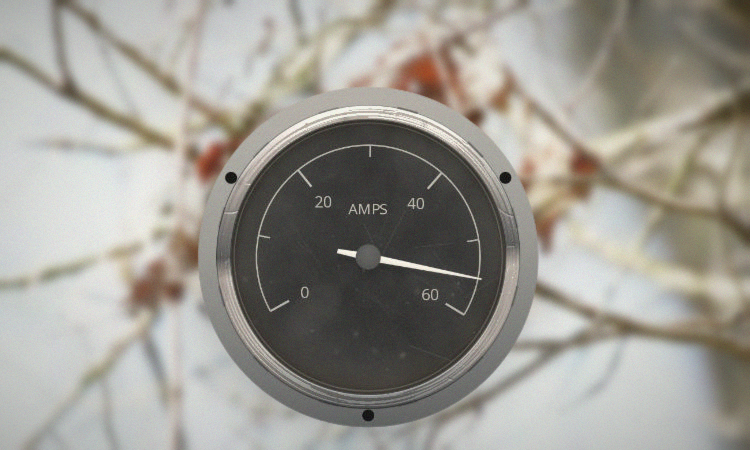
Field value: 55 A
